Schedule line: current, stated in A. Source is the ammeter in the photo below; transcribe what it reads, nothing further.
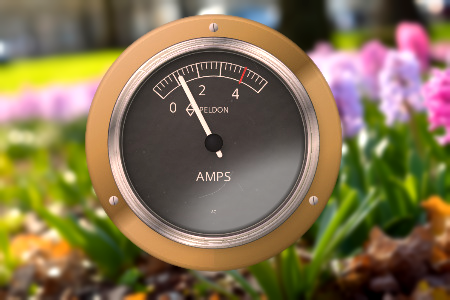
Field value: 1.2 A
